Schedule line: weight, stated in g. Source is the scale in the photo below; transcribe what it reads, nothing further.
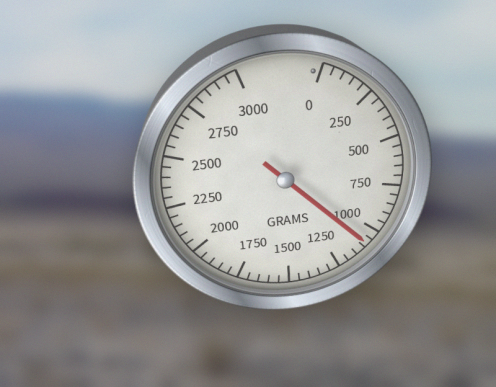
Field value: 1075 g
